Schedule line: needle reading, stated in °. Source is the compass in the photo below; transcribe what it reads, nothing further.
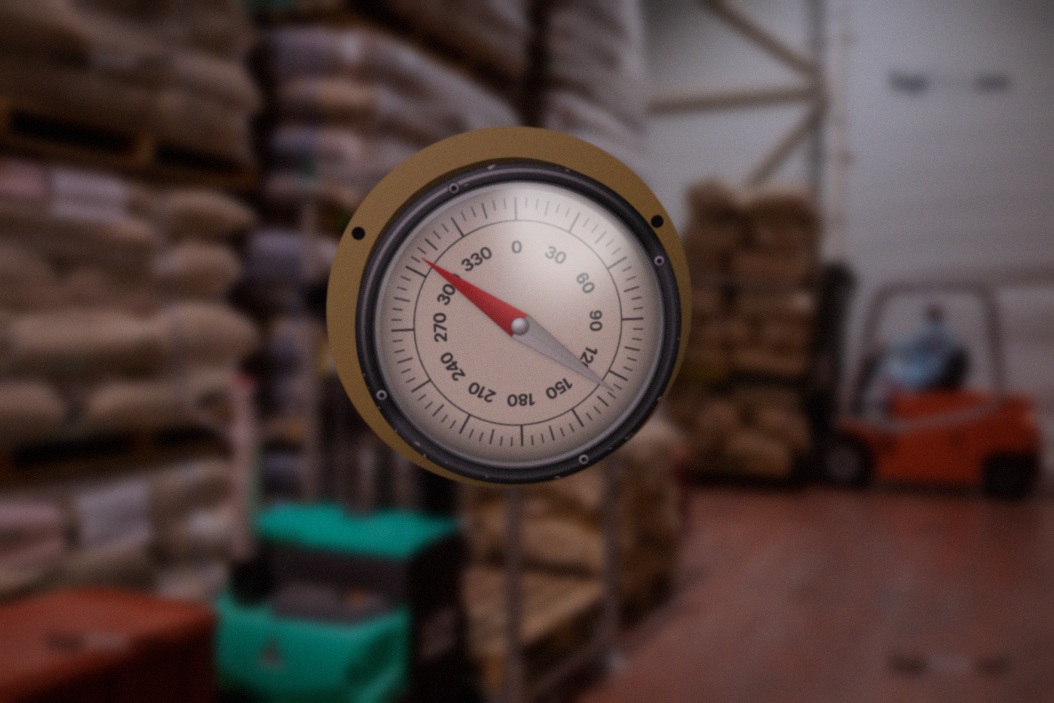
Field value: 307.5 °
